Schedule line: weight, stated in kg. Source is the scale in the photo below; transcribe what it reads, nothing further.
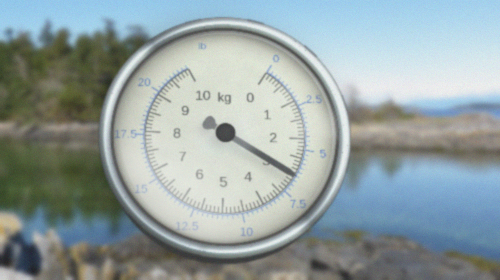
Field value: 3 kg
